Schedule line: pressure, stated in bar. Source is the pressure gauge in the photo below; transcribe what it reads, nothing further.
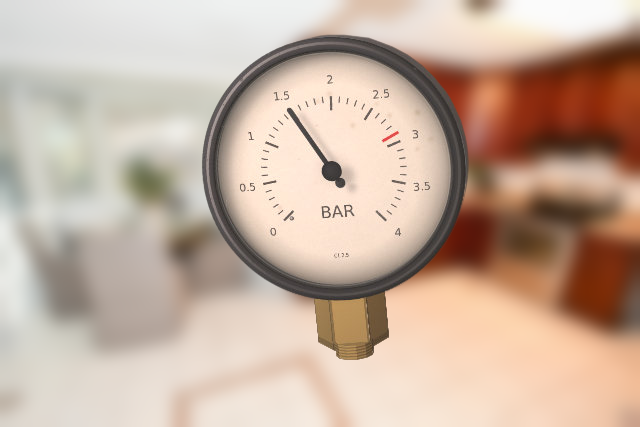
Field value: 1.5 bar
